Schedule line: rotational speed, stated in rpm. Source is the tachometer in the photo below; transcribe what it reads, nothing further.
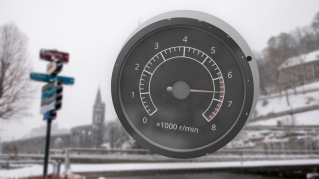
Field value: 6600 rpm
